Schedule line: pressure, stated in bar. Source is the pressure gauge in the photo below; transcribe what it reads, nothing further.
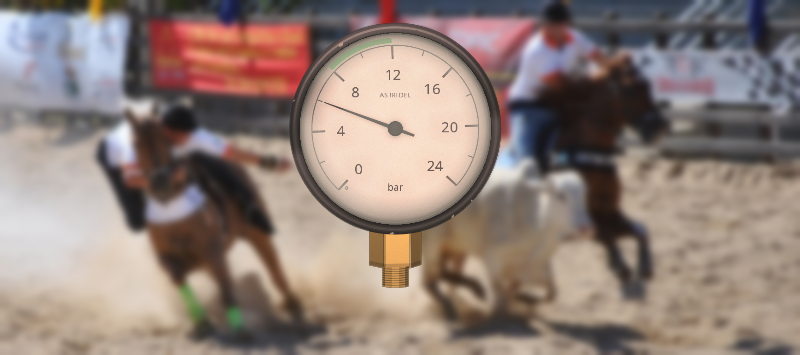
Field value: 6 bar
